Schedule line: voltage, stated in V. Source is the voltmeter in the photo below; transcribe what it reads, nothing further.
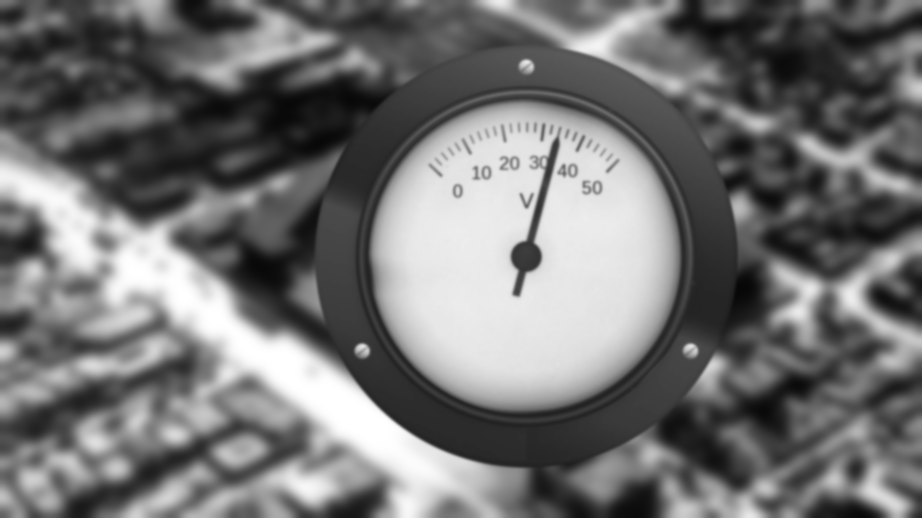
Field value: 34 V
